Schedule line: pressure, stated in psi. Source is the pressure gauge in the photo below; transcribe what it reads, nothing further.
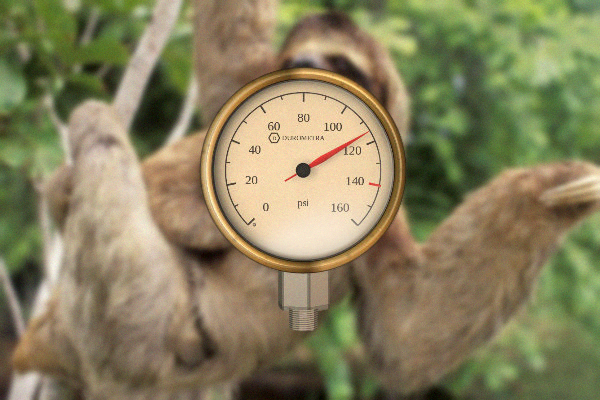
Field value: 115 psi
